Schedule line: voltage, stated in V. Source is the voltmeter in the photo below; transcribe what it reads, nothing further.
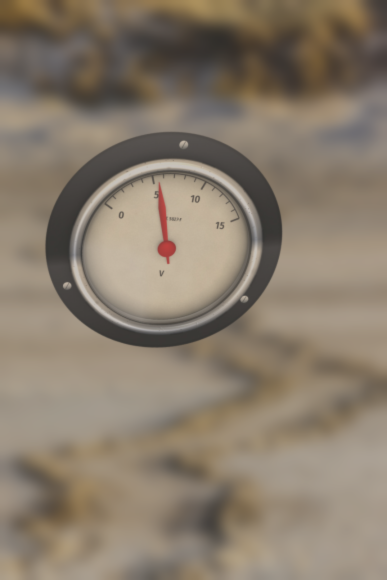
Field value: 5.5 V
